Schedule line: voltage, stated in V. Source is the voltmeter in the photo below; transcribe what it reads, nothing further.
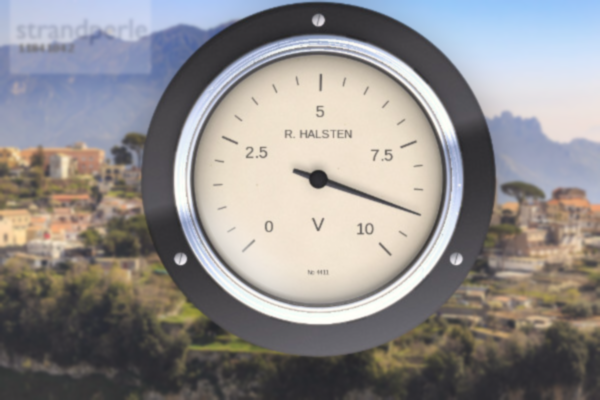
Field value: 9 V
